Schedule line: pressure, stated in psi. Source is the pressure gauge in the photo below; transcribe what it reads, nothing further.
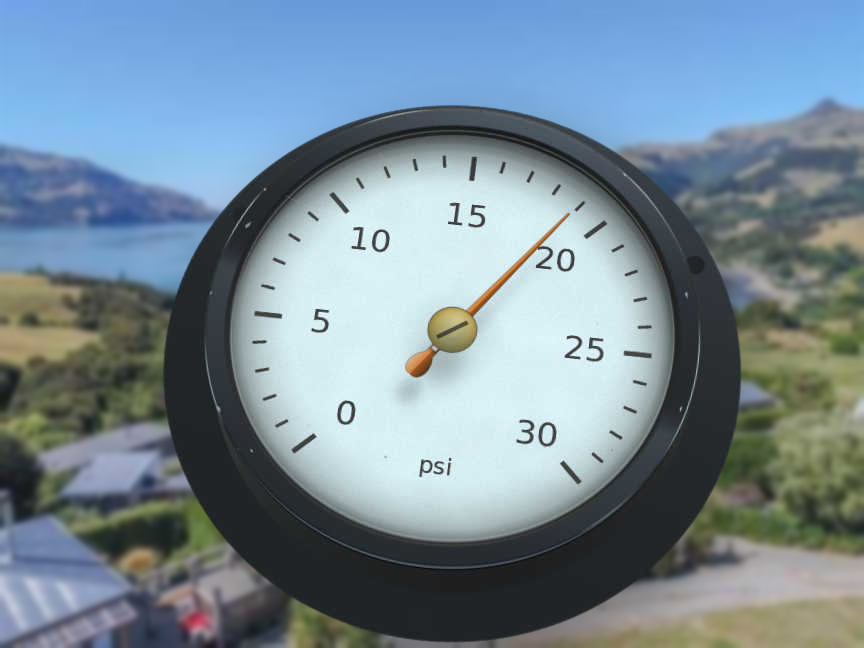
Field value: 19 psi
